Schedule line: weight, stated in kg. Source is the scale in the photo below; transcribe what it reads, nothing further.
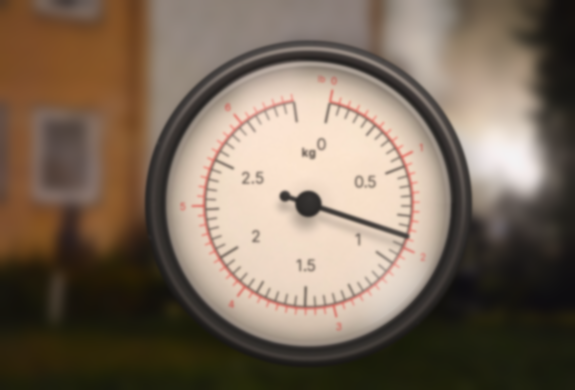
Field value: 0.85 kg
